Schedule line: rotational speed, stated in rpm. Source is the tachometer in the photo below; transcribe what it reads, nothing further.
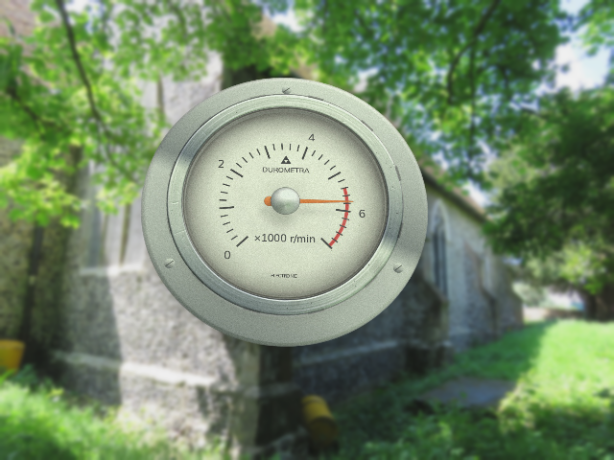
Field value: 5800 rpm
